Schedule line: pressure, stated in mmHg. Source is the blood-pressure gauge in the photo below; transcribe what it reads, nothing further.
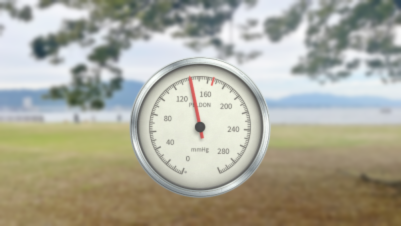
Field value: 140 mmHg
